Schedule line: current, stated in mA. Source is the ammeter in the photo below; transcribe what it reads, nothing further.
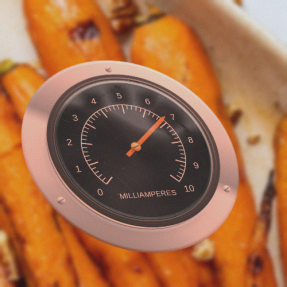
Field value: 6.8 mA
